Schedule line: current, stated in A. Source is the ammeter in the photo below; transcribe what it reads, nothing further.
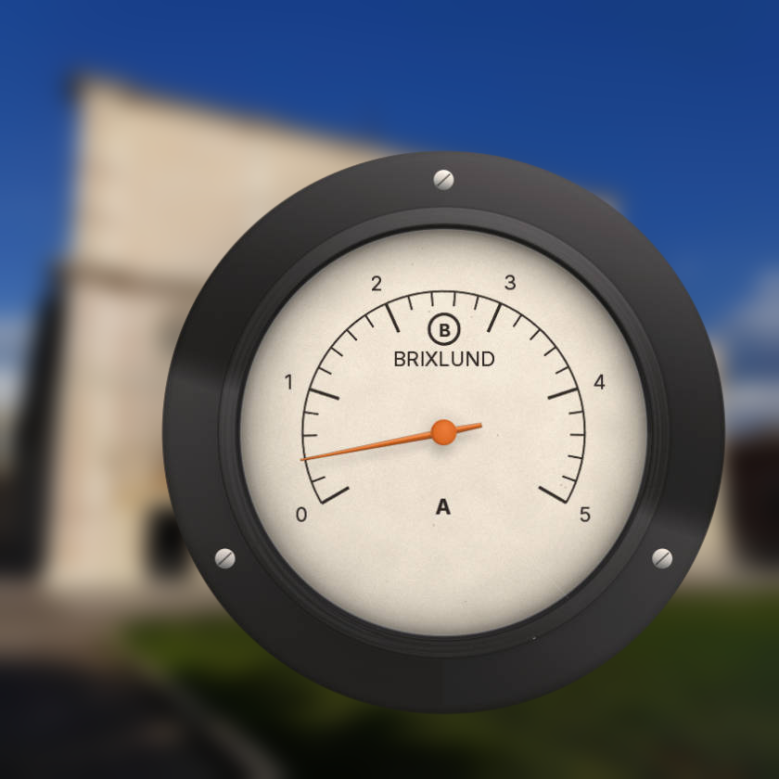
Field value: 0.4 A
